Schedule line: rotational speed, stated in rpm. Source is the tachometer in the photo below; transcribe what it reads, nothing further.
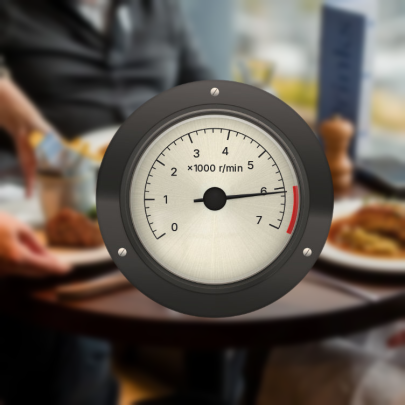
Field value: 6100 rpm
